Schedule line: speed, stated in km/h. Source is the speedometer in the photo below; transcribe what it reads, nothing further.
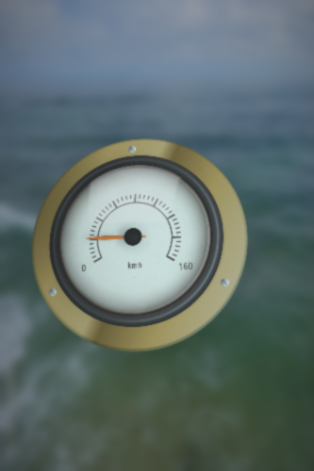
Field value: 20 km/h
